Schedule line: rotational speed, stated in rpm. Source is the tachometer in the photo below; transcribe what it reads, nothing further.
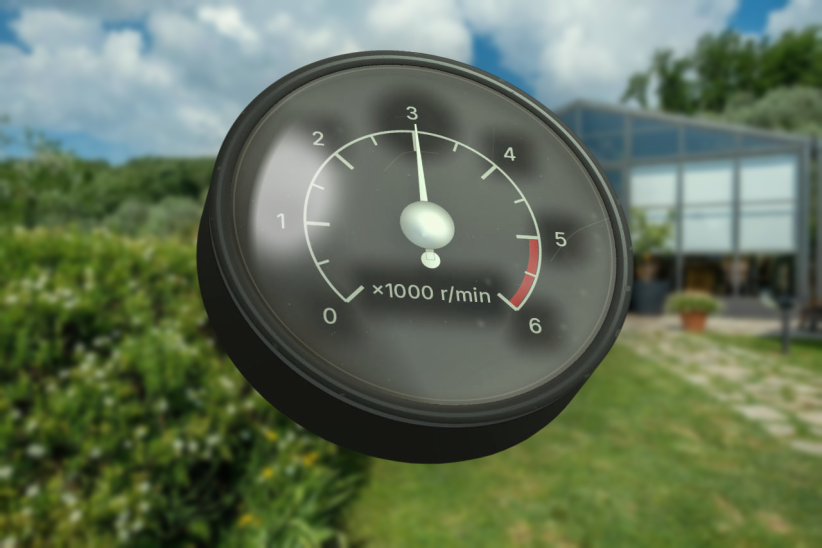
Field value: 3000 rpm
